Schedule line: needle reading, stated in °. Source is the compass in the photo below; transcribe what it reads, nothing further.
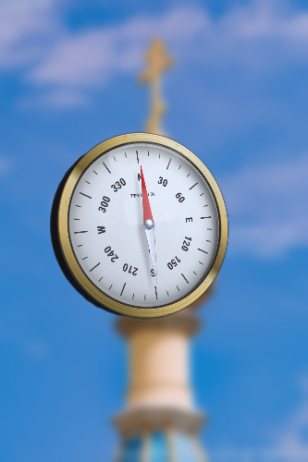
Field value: 0 °
